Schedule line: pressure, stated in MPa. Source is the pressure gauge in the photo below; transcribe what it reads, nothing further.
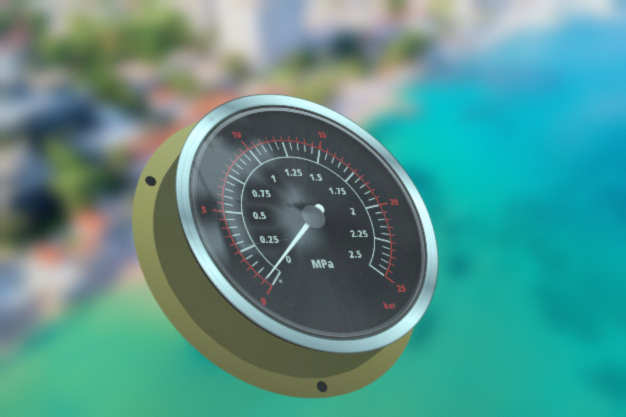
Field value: 0.05 MPa
